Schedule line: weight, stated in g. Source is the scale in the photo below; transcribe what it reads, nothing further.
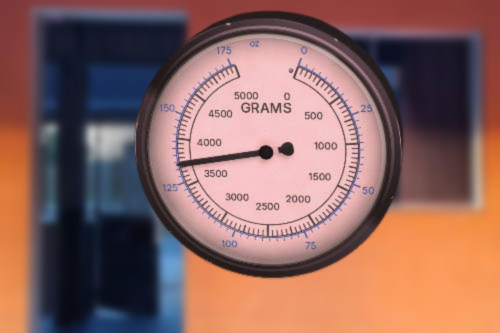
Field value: 3750 g
